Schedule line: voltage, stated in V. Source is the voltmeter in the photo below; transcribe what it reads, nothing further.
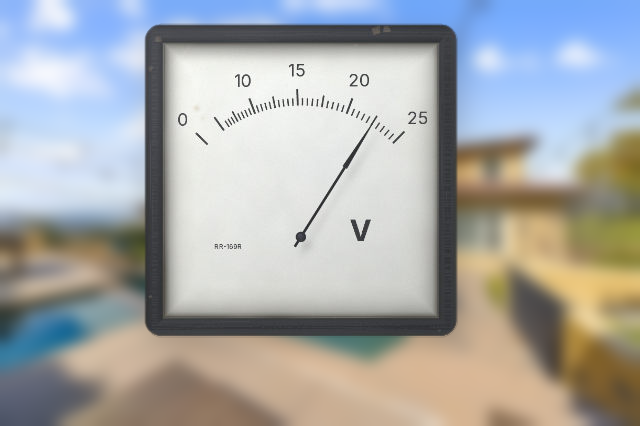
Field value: 22.5 V
